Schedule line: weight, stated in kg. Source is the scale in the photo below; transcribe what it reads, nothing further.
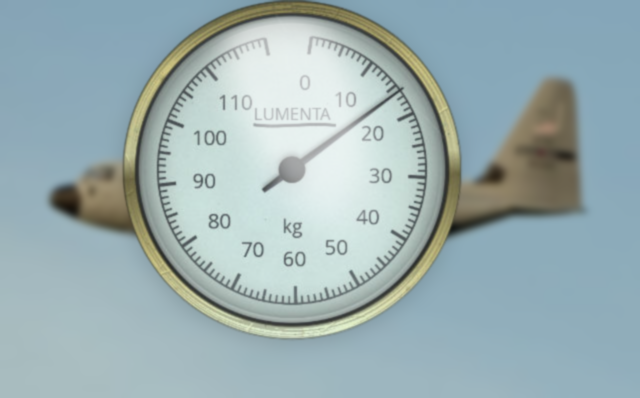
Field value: 16 kg
